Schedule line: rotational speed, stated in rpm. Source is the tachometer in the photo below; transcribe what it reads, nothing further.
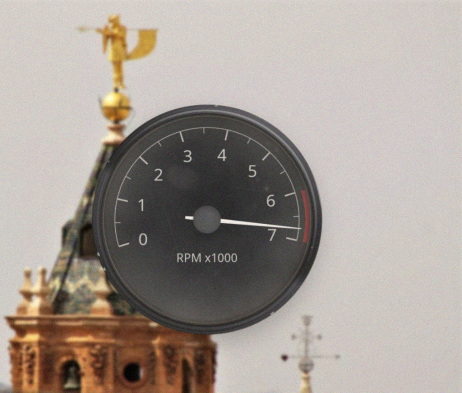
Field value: 6750 rpm
